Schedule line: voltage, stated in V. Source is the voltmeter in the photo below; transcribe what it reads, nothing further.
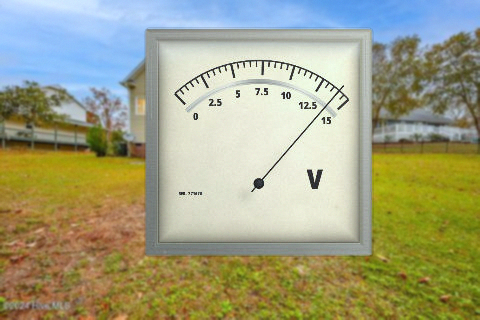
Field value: 14 V
